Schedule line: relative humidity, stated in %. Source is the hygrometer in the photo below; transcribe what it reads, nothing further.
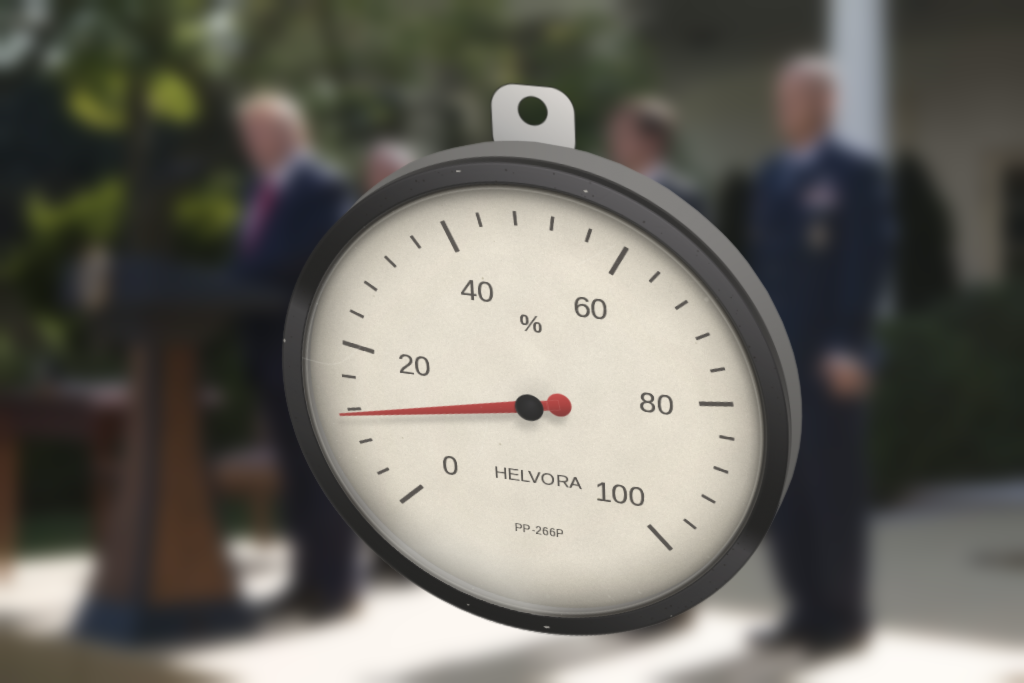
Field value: 12 %
